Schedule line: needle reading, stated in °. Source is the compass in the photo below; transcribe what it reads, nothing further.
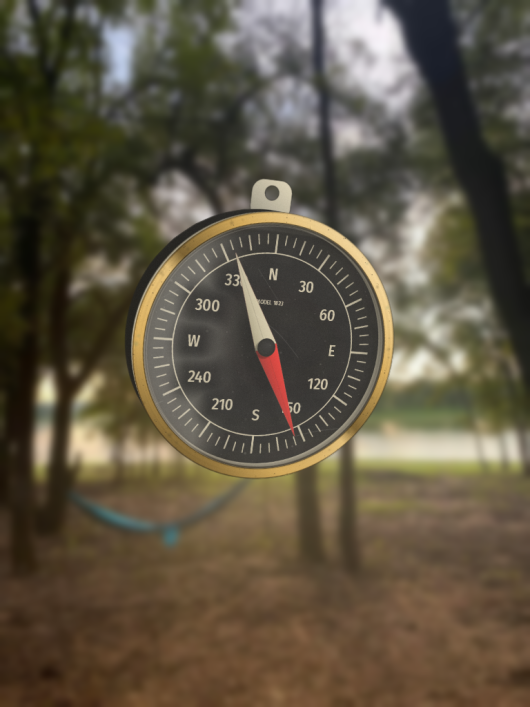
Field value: 155 °
